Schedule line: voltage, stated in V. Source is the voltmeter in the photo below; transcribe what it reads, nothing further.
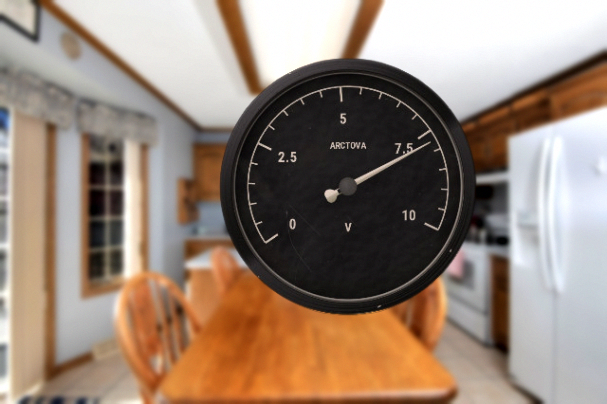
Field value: 7.75 V
